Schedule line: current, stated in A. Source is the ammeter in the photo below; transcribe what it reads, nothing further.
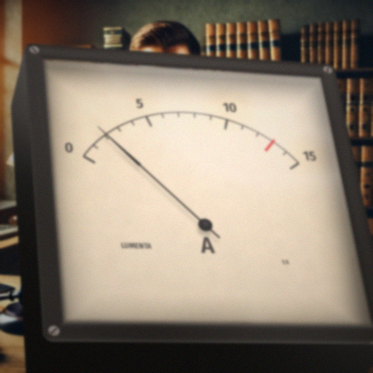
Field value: 2 A
